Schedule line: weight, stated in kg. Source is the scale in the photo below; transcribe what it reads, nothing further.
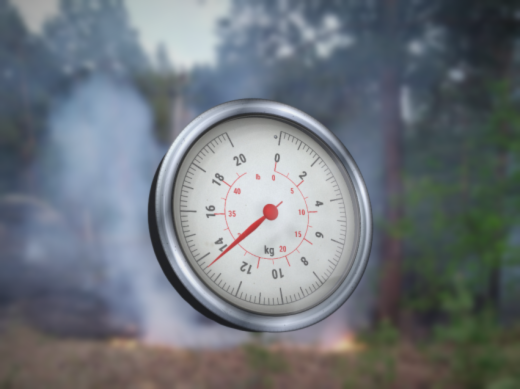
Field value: 13.6 kg
